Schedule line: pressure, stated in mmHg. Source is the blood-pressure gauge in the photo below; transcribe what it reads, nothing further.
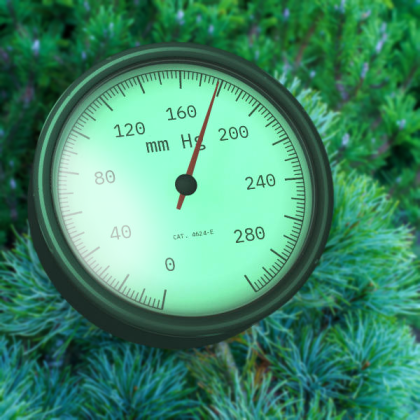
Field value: 178 mmHg
